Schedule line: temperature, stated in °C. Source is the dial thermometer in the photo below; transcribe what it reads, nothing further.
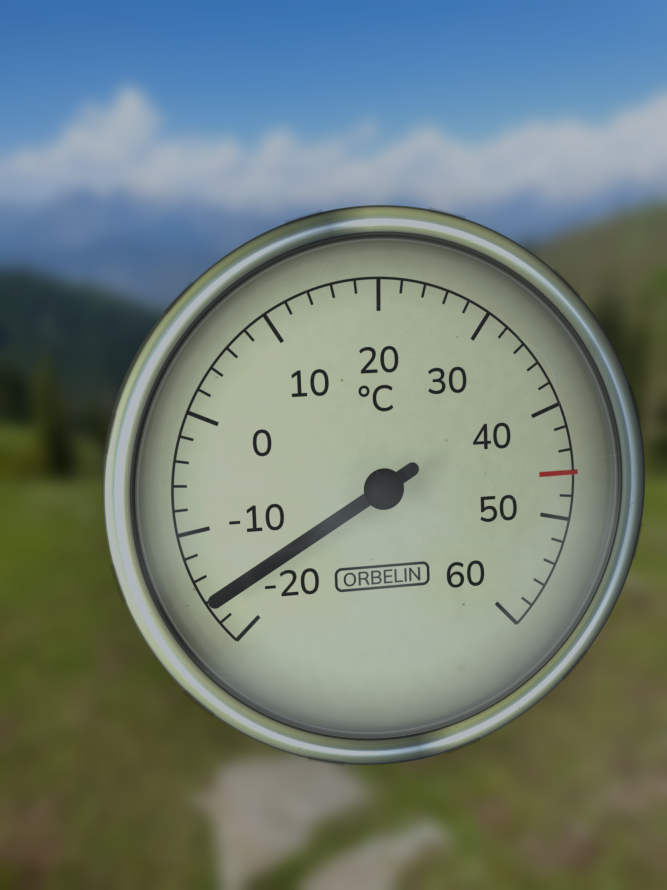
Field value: -16 °C
